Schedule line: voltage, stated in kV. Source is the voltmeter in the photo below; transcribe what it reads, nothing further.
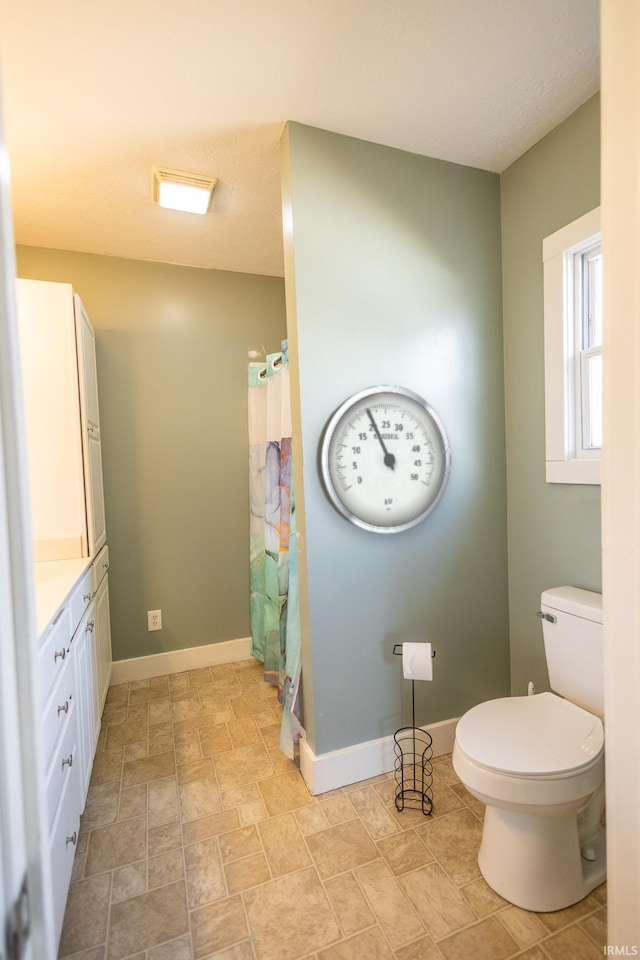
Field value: 20 kV
